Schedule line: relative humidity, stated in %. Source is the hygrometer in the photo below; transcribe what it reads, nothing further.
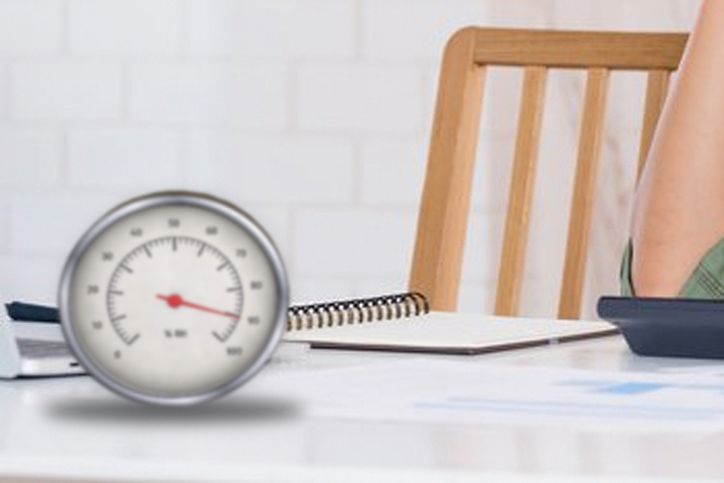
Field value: 90 %
